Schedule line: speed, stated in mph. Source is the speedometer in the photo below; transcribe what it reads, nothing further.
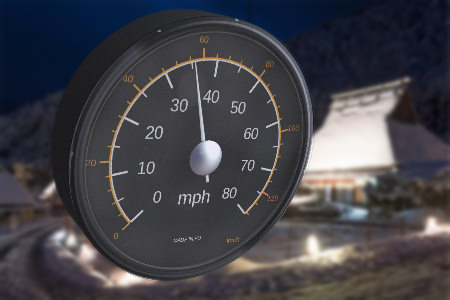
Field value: 35 mph
